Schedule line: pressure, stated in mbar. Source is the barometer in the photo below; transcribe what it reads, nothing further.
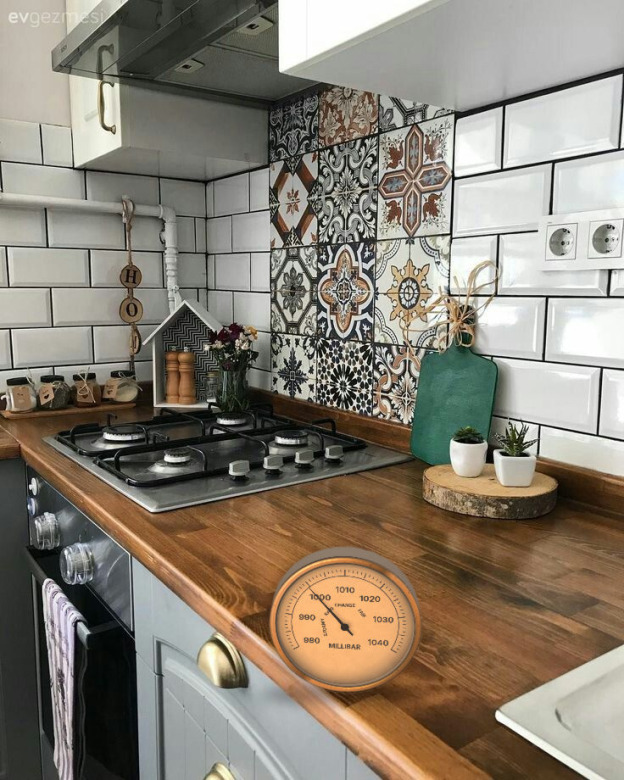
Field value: 1000 mbar
